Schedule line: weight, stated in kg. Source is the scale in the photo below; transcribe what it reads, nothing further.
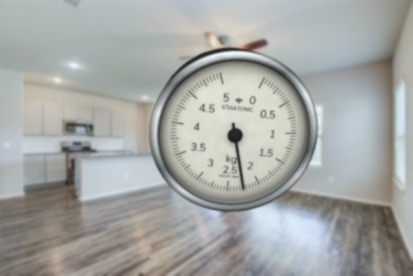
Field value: 2.25 kg
